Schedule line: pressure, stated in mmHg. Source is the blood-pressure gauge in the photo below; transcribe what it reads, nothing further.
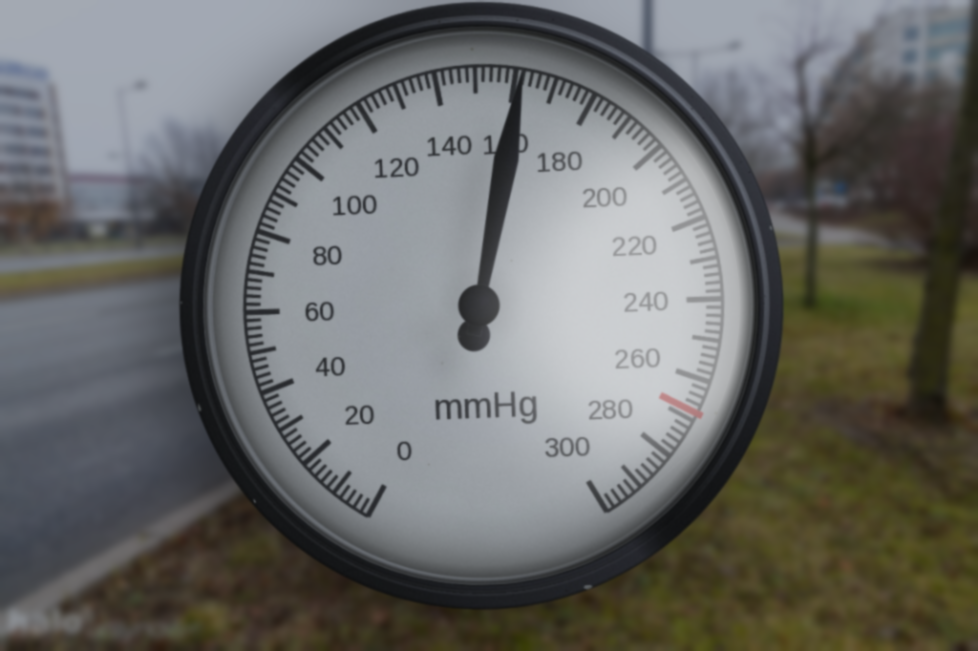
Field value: 162 mmHg
